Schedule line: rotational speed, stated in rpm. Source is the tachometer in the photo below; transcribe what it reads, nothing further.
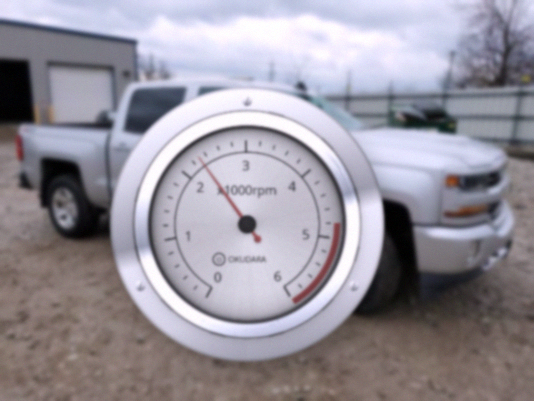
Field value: 2300 rpm
